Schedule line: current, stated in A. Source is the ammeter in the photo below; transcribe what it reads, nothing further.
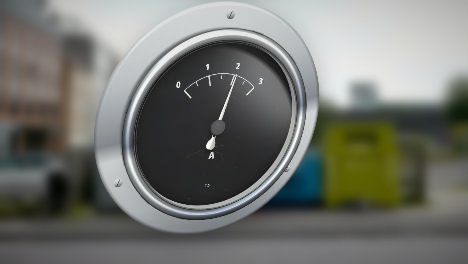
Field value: 2 A
